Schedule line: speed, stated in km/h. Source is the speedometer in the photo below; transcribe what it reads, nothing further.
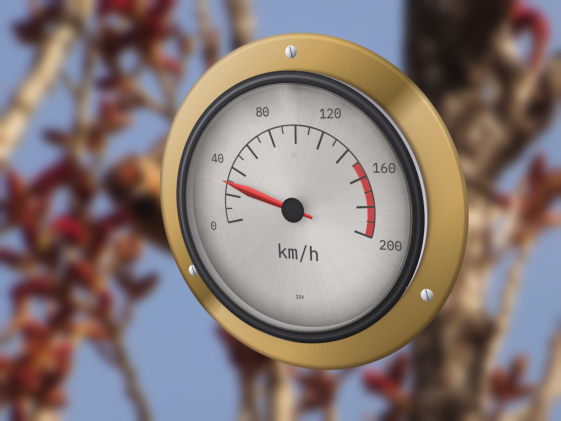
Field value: 30 km/h
